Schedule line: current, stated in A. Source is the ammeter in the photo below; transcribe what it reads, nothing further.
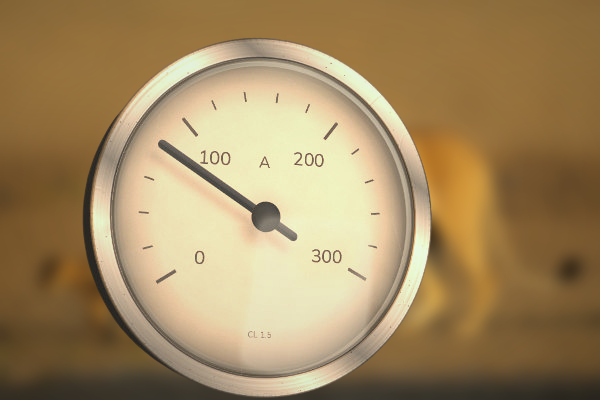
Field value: 80 A
